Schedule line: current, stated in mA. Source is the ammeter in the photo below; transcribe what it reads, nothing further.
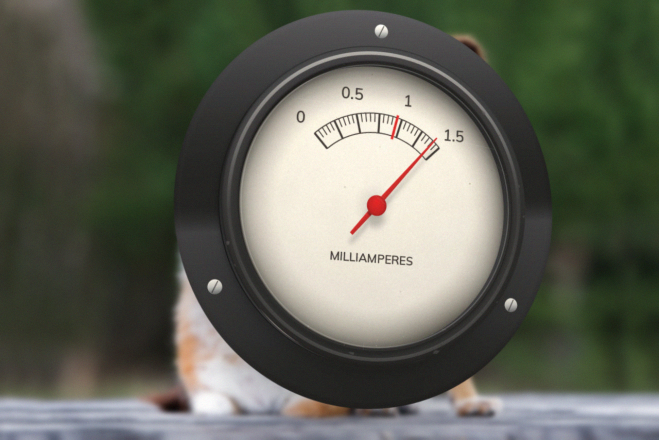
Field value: 1.4 mA
